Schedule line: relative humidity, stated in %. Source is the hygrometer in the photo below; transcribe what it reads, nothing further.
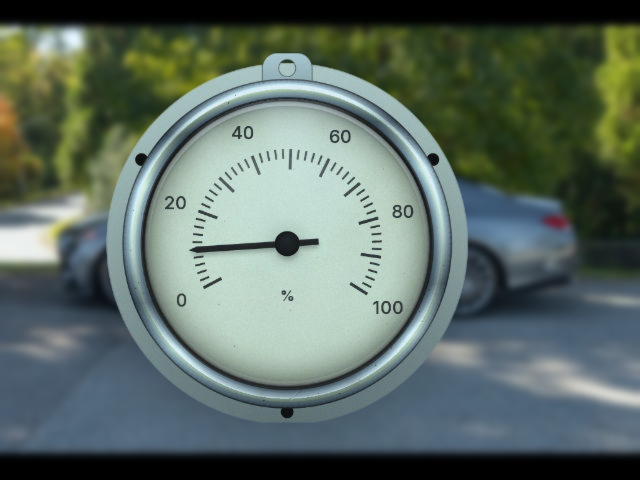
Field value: 10 %
